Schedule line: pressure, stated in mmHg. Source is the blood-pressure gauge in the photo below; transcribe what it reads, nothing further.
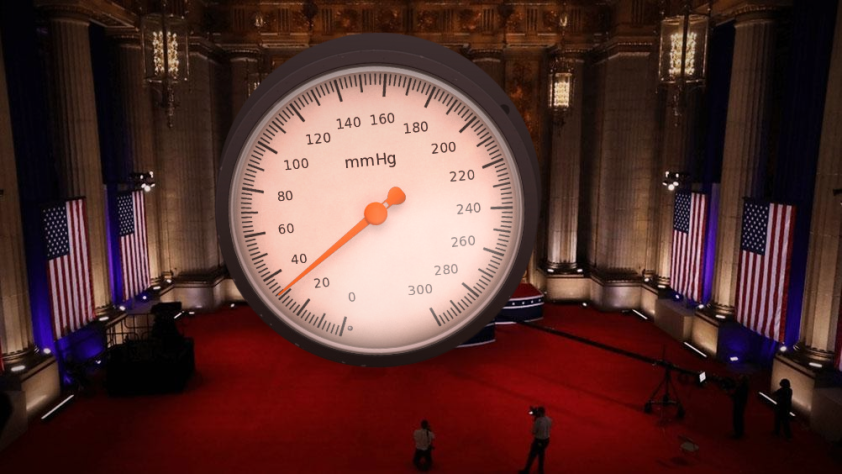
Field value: 32 mmHg
